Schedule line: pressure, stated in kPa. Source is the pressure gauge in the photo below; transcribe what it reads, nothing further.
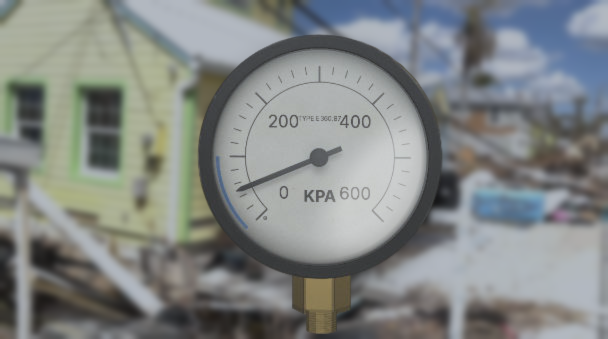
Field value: 50 kPa
